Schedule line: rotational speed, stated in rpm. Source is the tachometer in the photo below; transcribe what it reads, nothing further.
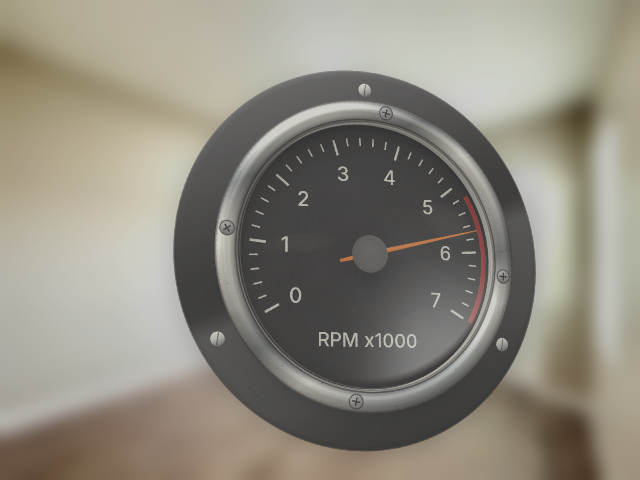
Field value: 5700 rpm
